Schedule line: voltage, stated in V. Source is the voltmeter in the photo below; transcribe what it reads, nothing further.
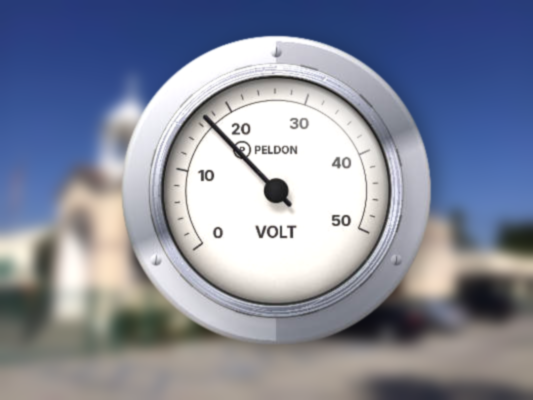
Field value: 17 V
